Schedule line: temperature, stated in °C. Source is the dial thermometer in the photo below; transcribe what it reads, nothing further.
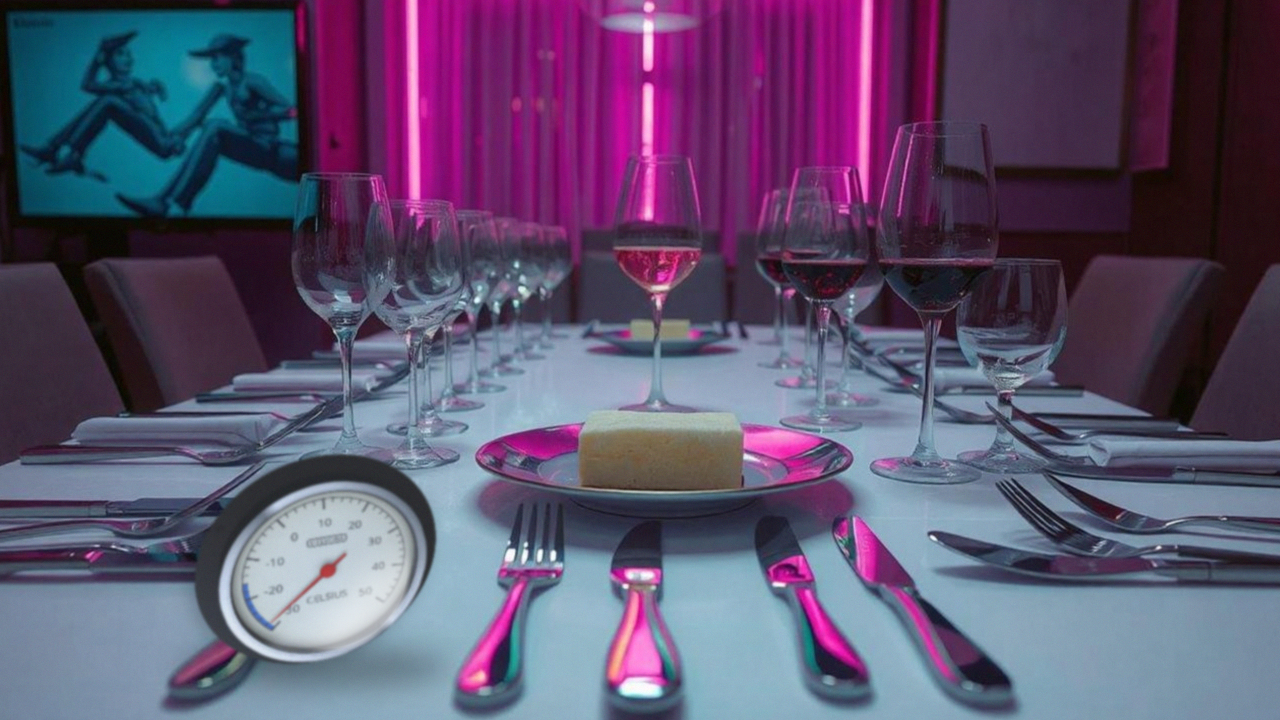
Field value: -28 °C
